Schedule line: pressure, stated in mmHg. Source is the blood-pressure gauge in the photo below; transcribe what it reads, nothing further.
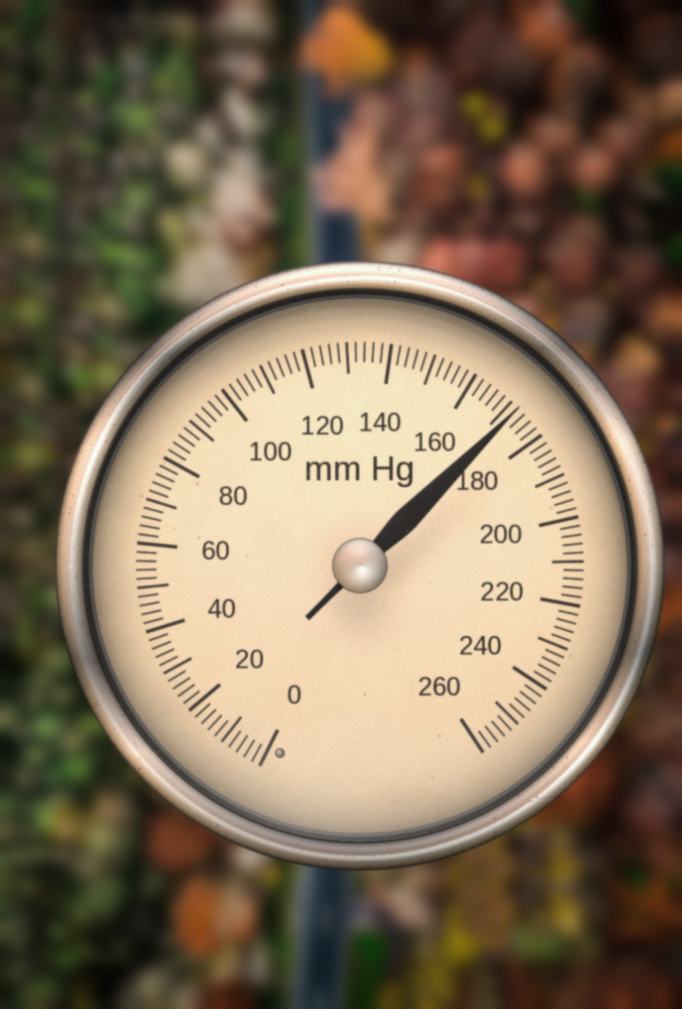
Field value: 172 mmHg
